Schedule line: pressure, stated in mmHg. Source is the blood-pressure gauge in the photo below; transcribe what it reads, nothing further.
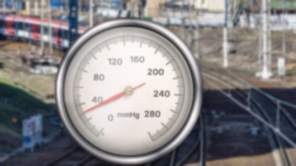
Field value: 30 mmHg
